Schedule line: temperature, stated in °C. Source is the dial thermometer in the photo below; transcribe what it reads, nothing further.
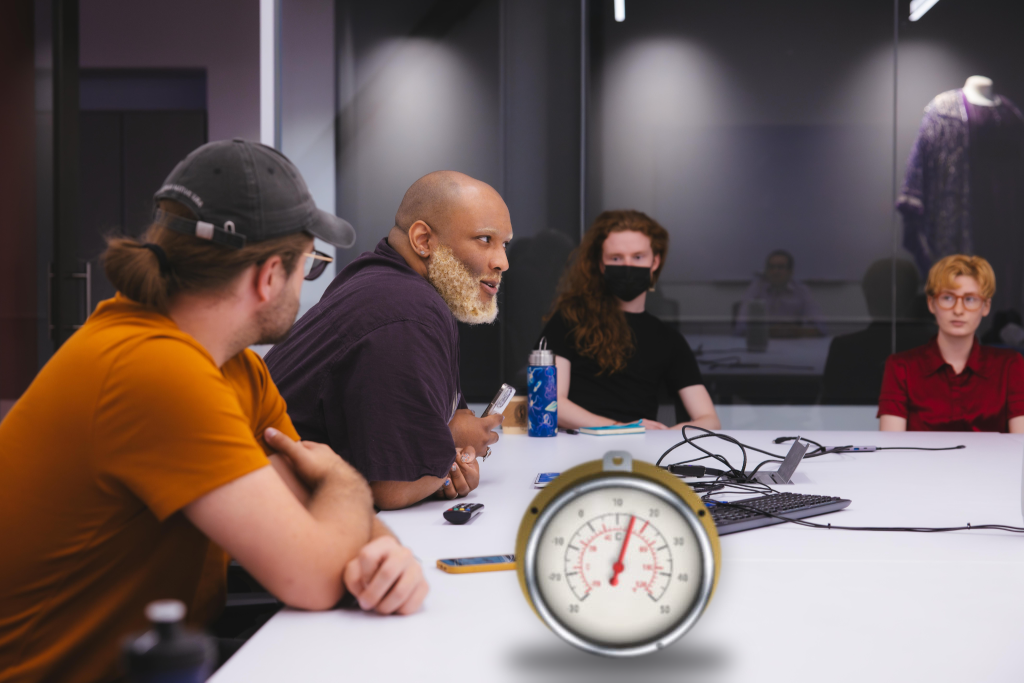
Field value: 15 °C
